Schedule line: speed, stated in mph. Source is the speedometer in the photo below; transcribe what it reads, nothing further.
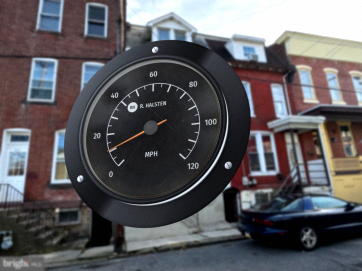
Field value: 10 mph
